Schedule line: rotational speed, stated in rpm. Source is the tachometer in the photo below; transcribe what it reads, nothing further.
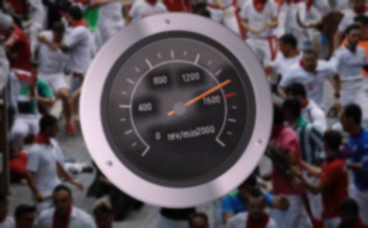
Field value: 1500 rpm
